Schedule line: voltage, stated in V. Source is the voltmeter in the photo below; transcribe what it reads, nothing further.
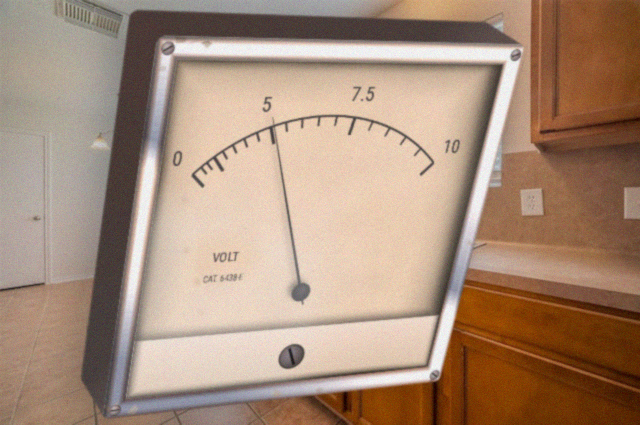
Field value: 5 V
